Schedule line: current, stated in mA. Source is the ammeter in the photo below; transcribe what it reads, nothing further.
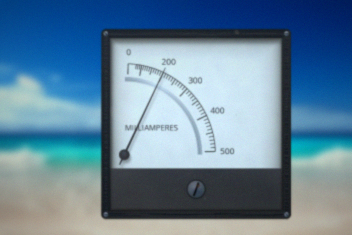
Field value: 200 mA
